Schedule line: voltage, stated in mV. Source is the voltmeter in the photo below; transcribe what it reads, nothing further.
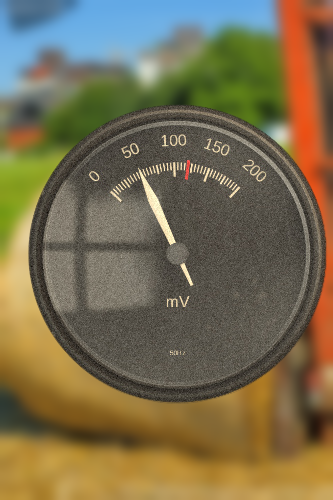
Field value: 50 mV
